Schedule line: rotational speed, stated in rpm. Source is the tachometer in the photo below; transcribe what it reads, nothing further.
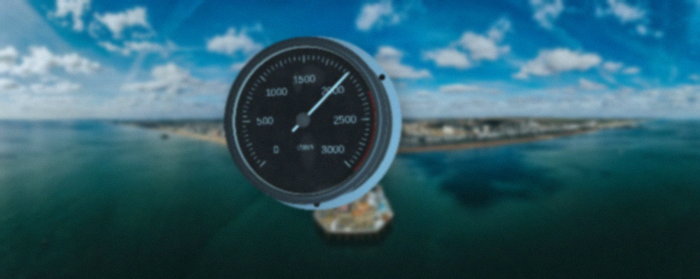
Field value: 2000 rpm
